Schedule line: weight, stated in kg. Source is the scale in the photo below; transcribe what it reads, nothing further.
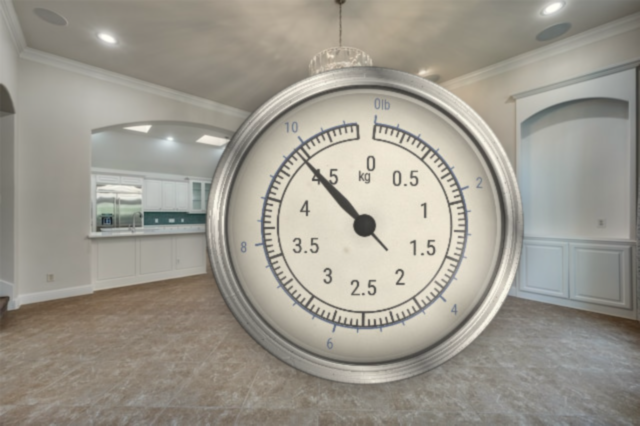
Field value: 4.45 kg
